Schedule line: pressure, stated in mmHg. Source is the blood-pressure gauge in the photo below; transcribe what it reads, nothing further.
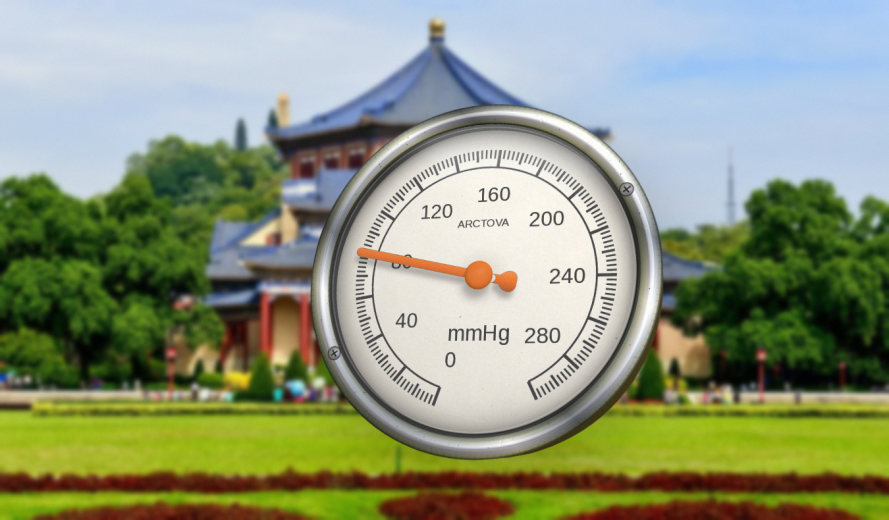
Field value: 80 mmHg
